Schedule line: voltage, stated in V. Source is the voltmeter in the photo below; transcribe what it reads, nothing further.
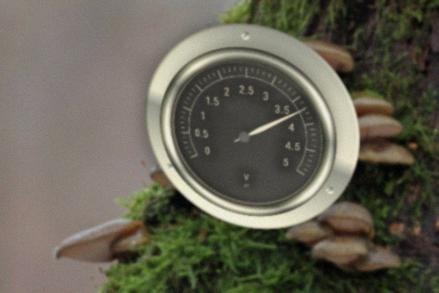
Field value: 3.7 V
